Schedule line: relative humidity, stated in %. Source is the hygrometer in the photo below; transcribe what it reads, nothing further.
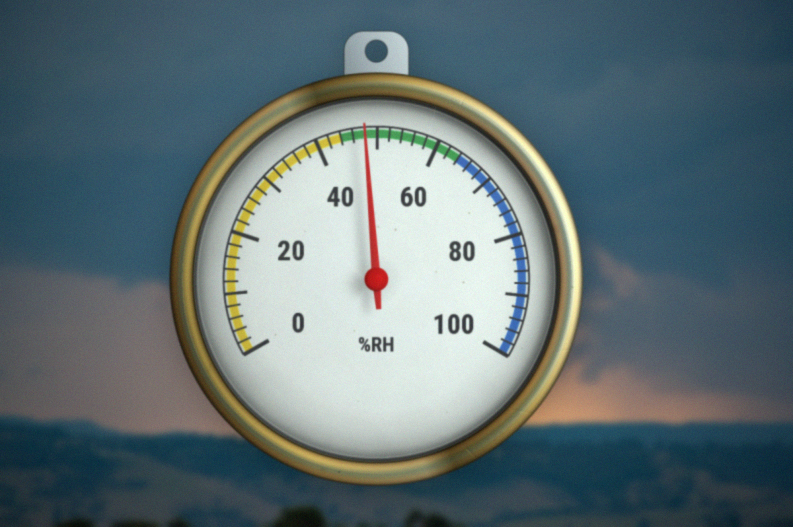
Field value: 48 %
